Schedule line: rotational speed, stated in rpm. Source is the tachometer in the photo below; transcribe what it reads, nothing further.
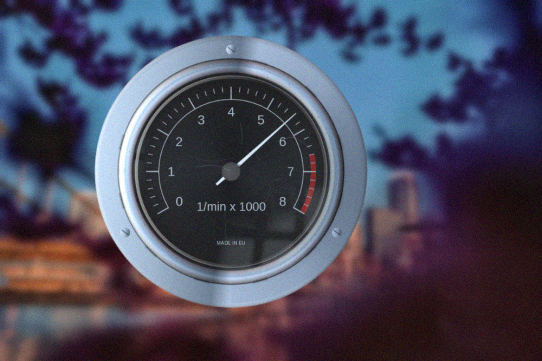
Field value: 5600 rpm
